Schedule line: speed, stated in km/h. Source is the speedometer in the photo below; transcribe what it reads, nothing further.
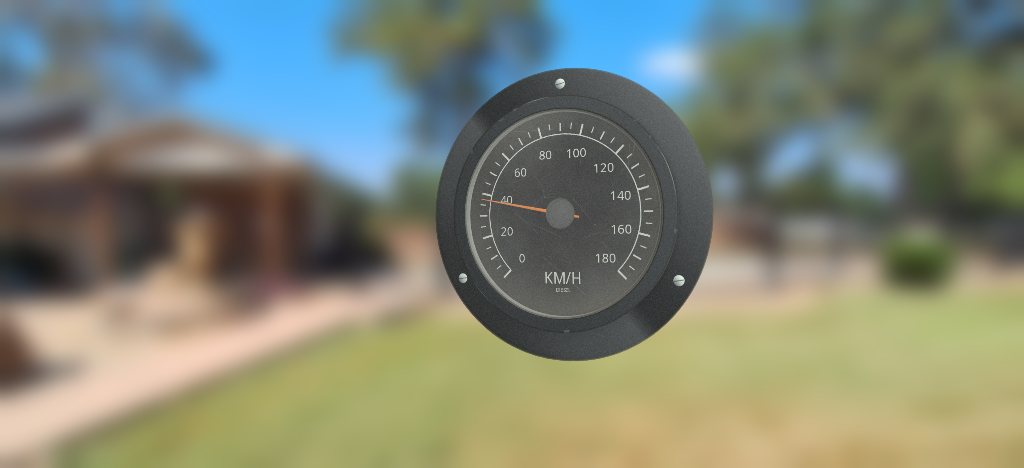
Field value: 37.5 km/h
